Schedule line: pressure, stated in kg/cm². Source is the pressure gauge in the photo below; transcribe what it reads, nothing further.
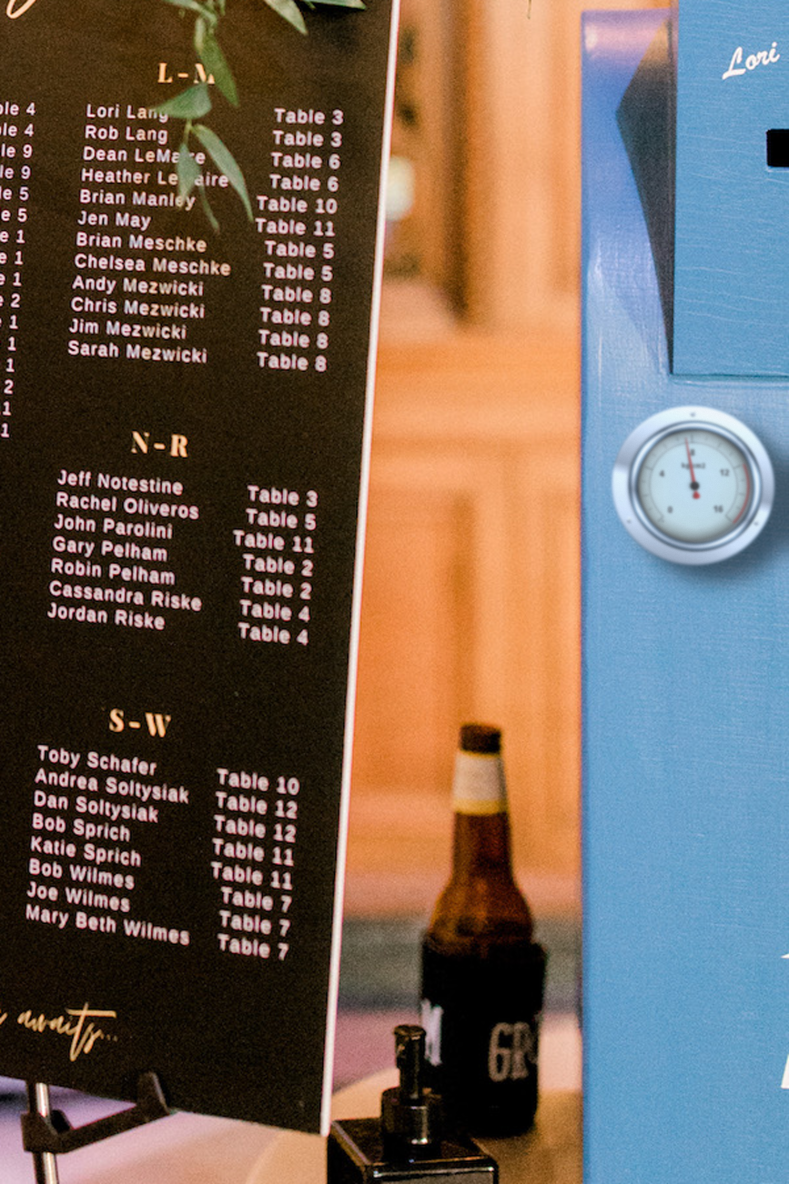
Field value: 7.5 kg/cm²
